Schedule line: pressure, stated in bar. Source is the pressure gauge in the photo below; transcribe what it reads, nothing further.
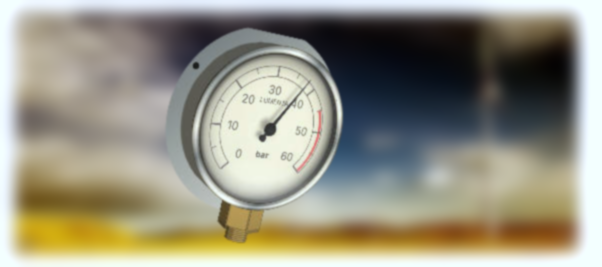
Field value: 37.5 bar
